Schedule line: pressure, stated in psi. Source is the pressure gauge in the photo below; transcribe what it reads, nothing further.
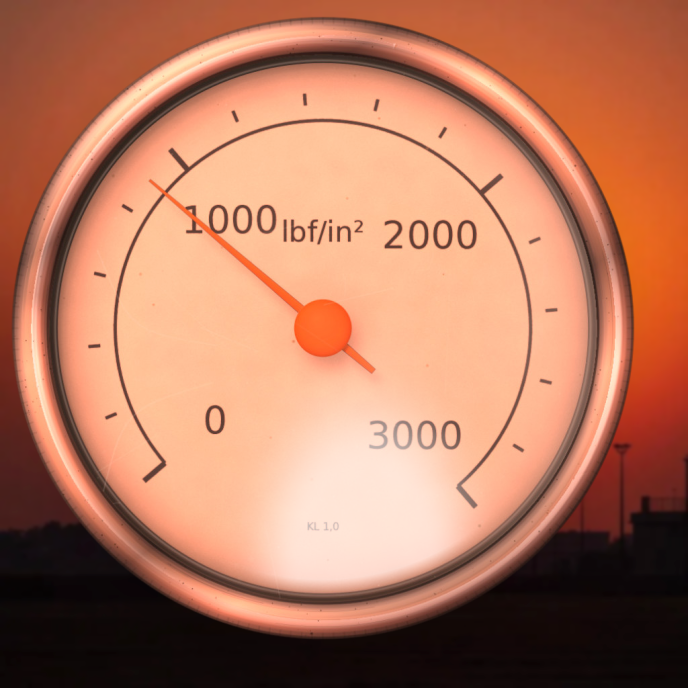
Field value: 900 psi
